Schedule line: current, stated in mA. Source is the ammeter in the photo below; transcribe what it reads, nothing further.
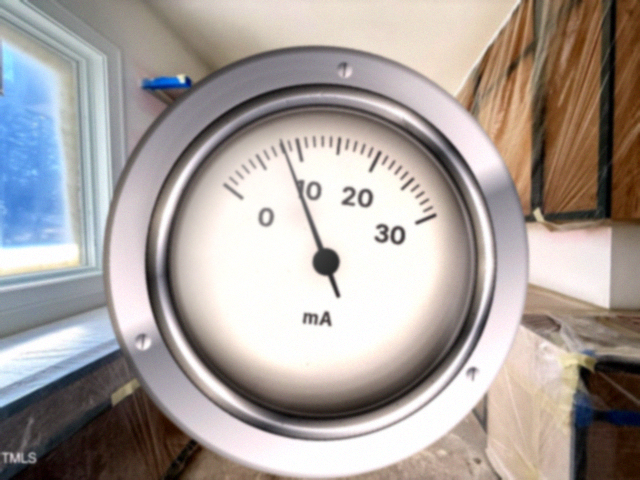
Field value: 8 mA
